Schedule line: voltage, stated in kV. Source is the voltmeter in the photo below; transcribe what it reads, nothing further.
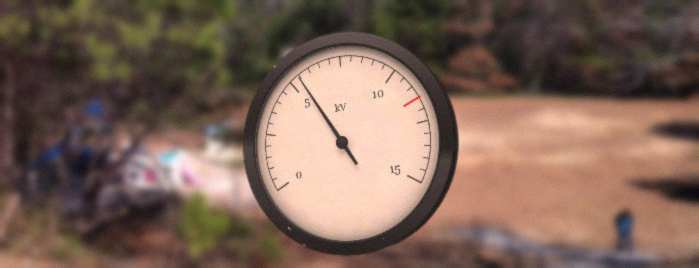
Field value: 5.5 kV
